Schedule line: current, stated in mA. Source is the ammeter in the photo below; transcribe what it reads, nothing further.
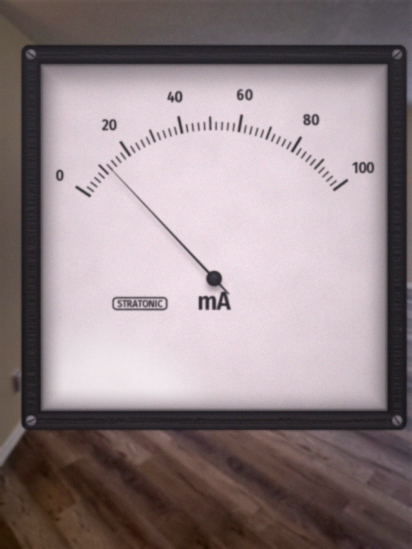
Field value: 12 mA
